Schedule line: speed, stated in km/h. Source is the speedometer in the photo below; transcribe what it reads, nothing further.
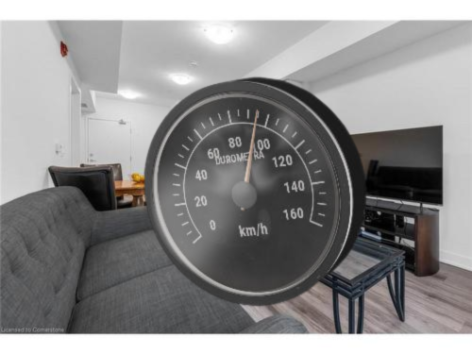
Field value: 95 km/h
